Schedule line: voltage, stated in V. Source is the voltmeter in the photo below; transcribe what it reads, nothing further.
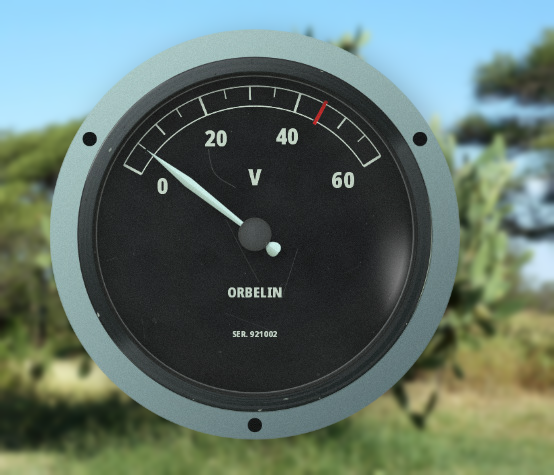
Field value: 5 V
